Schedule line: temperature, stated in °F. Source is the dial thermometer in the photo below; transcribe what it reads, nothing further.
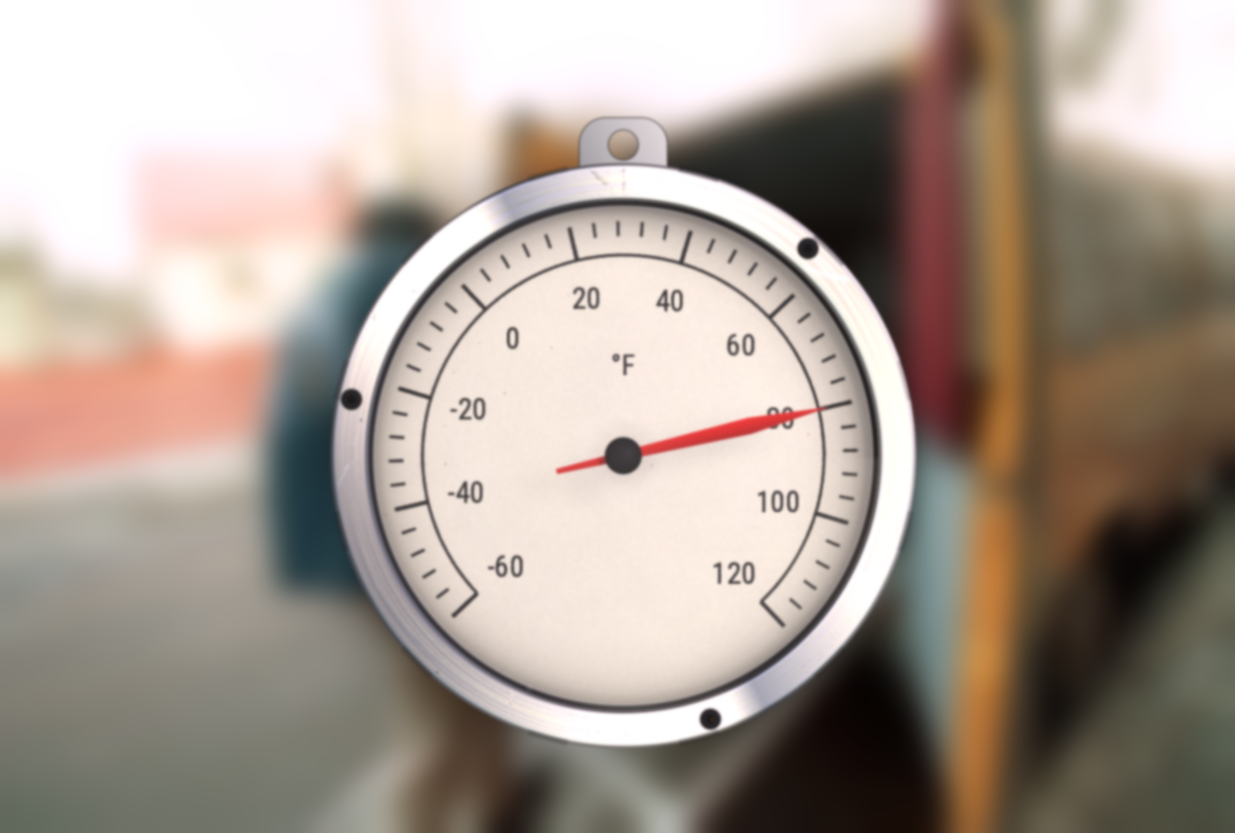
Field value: 80 °F
